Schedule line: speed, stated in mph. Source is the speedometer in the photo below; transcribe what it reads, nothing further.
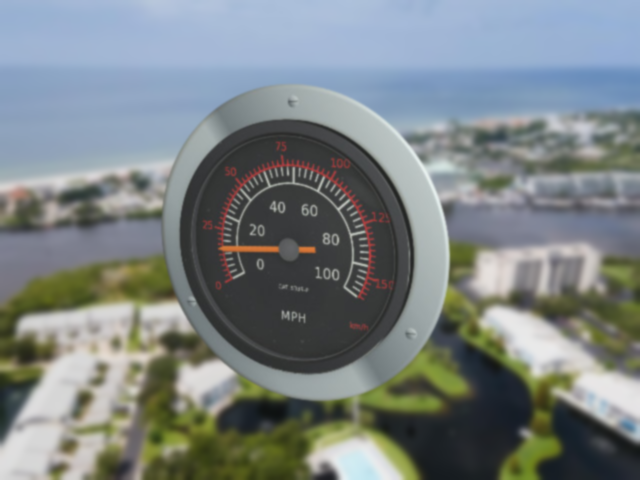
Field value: 10 mph
